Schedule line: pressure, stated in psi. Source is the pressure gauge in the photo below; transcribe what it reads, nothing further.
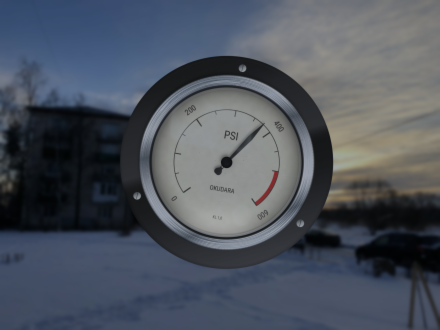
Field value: 375 psi
